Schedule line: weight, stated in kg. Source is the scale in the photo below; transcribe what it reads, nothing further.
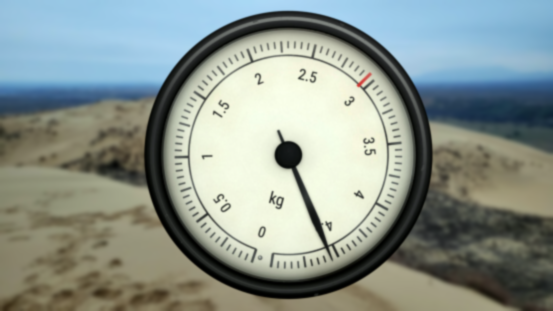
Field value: 4.55 kg
